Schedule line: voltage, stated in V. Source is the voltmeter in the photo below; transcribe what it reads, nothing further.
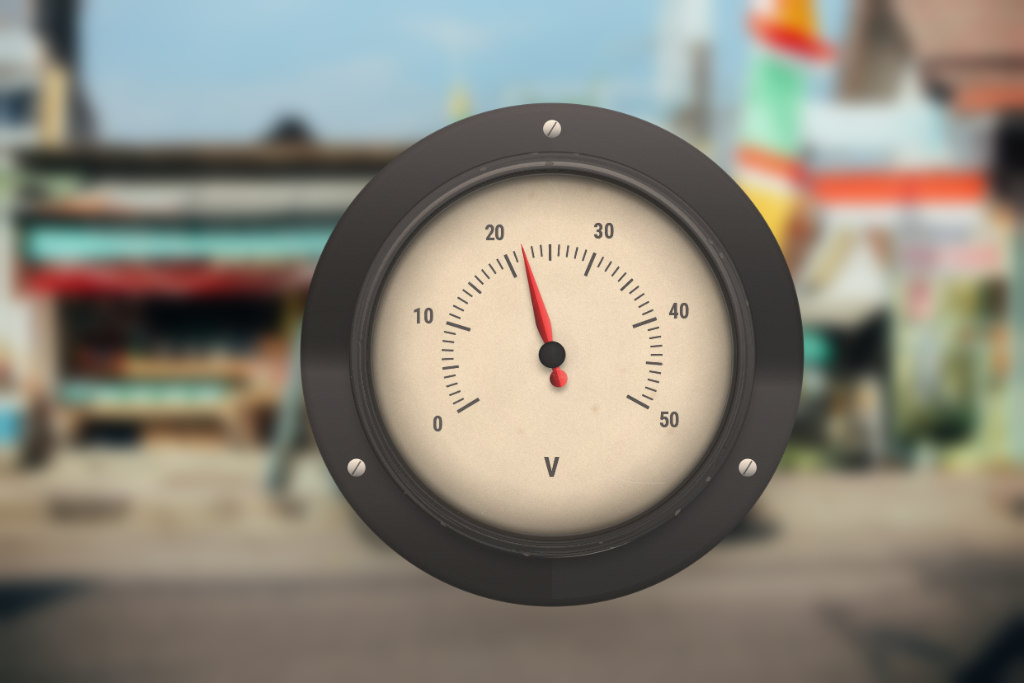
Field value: 22 V
